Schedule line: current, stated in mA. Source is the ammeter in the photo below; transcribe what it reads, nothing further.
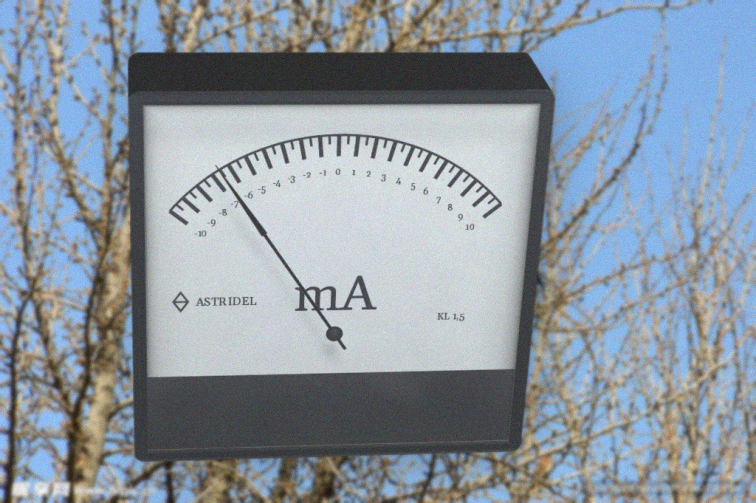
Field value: -6.5 mA
